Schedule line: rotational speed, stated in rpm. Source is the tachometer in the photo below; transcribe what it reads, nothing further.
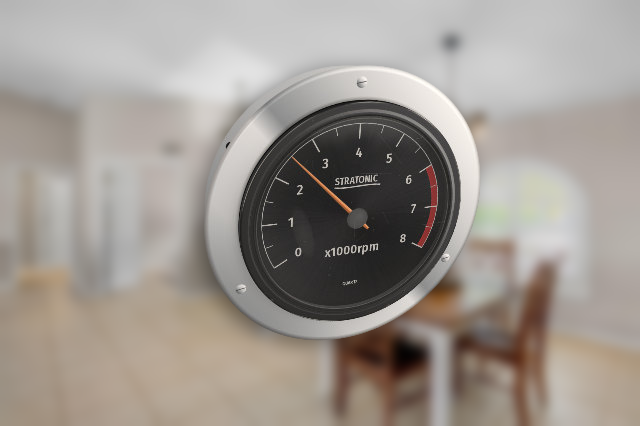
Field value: 2500 rpm
